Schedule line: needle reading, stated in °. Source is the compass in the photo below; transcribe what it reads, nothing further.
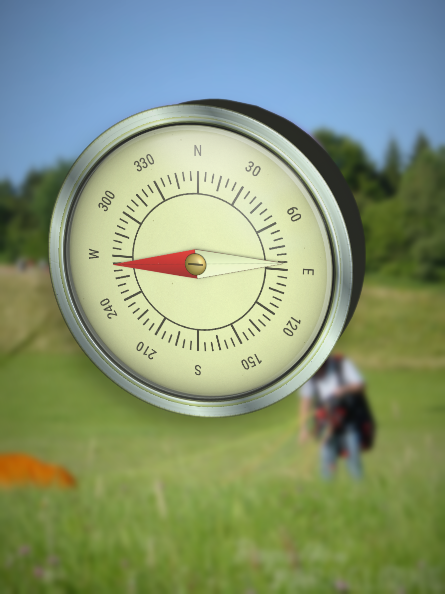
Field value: 265 °
